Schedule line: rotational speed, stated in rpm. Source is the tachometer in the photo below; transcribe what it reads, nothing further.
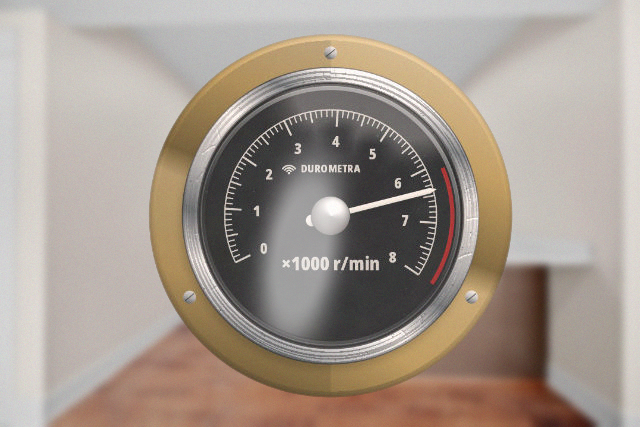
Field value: 6400 rpm
